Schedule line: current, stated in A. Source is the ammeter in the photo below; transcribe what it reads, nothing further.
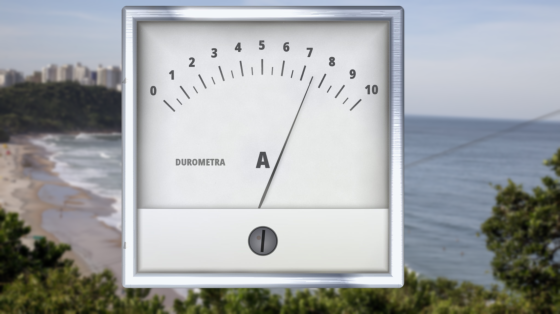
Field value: 7.5 A
